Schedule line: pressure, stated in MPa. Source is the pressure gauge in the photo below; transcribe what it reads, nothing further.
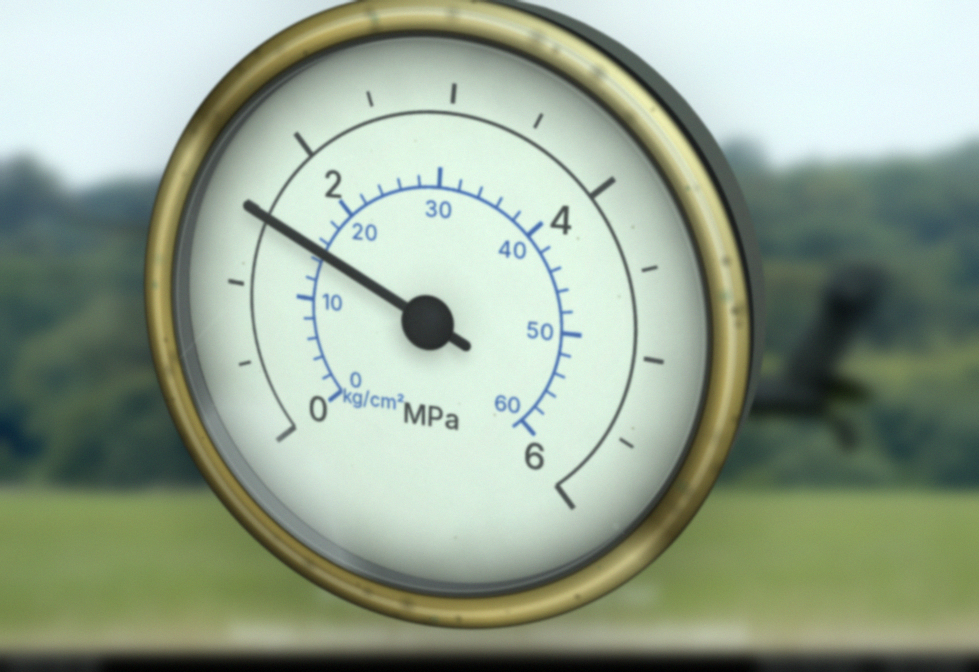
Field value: 1.5 MPa
